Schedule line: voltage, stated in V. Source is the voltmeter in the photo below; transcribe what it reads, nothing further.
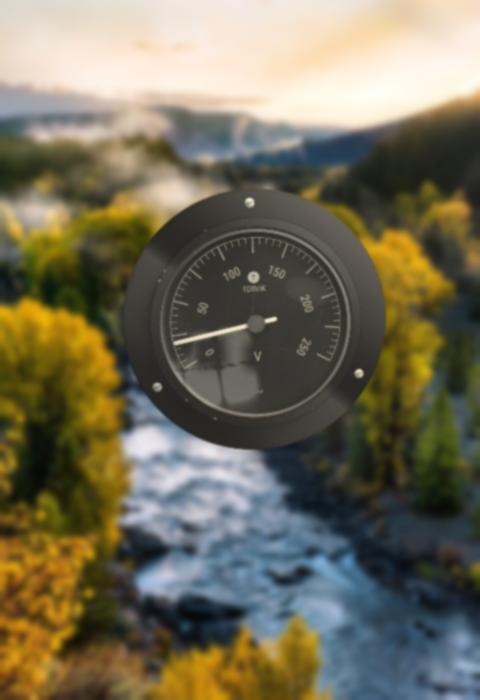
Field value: 20 V
